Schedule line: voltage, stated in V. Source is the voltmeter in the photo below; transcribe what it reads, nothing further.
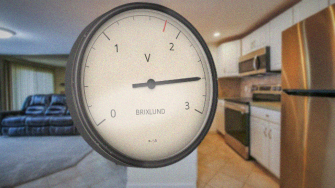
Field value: 2.6 V
